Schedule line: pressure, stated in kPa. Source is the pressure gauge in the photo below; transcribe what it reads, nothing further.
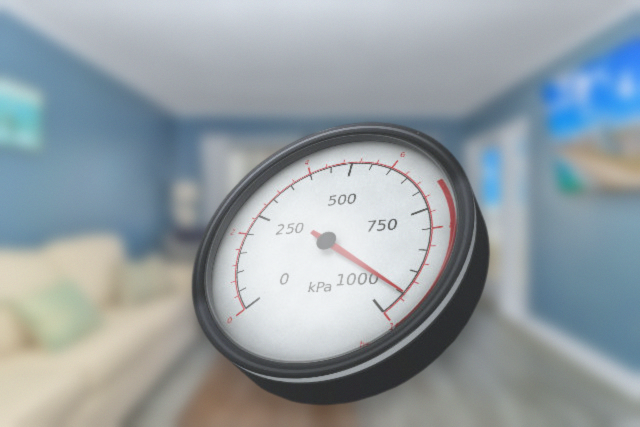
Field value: 950 kPa
